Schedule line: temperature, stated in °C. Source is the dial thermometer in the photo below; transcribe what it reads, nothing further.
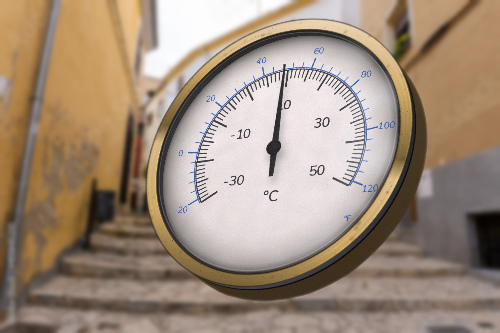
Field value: 10 °C
